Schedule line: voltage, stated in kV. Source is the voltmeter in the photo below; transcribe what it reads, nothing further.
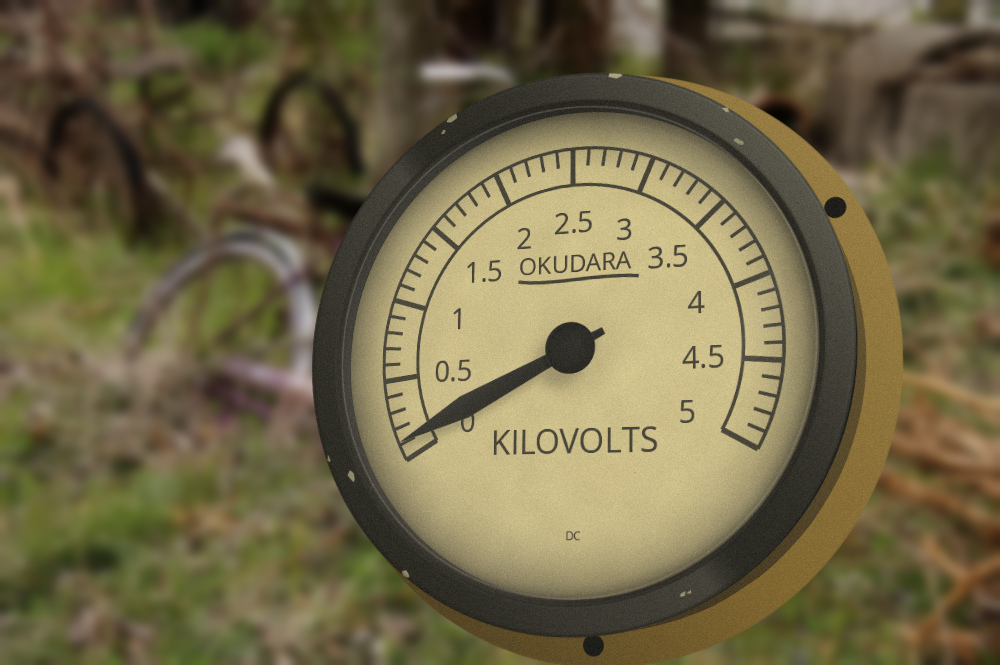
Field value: 0.1 kV
